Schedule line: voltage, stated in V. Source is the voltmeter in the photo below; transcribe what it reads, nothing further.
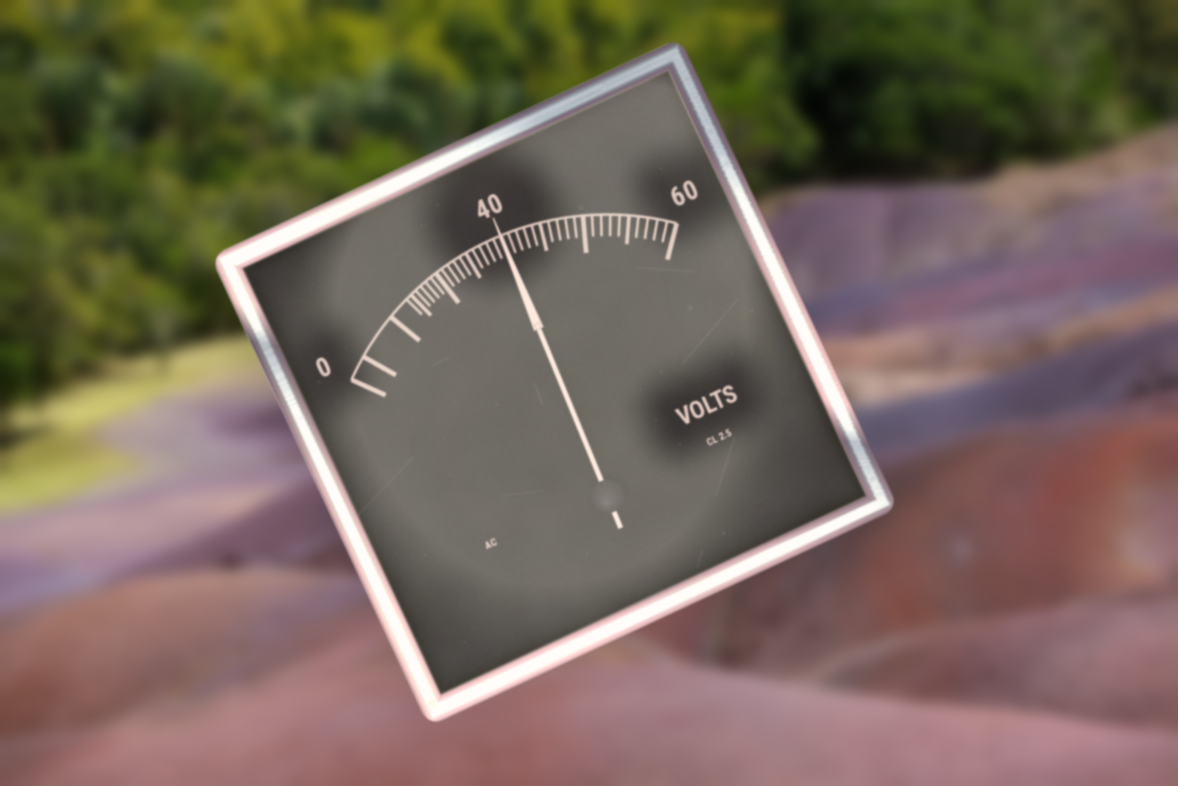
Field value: 40 V
